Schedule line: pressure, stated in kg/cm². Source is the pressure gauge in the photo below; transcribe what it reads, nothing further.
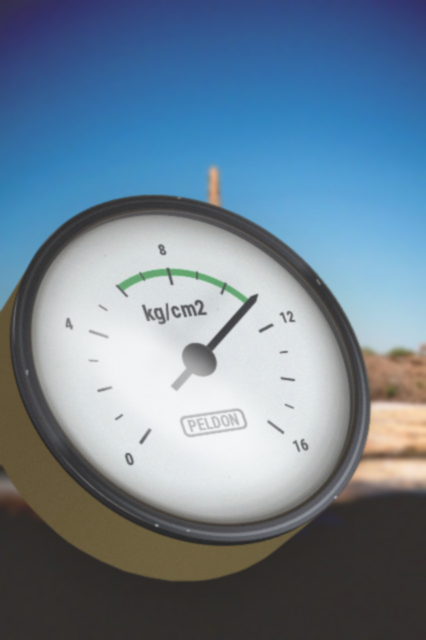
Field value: 11 kg/cm²
